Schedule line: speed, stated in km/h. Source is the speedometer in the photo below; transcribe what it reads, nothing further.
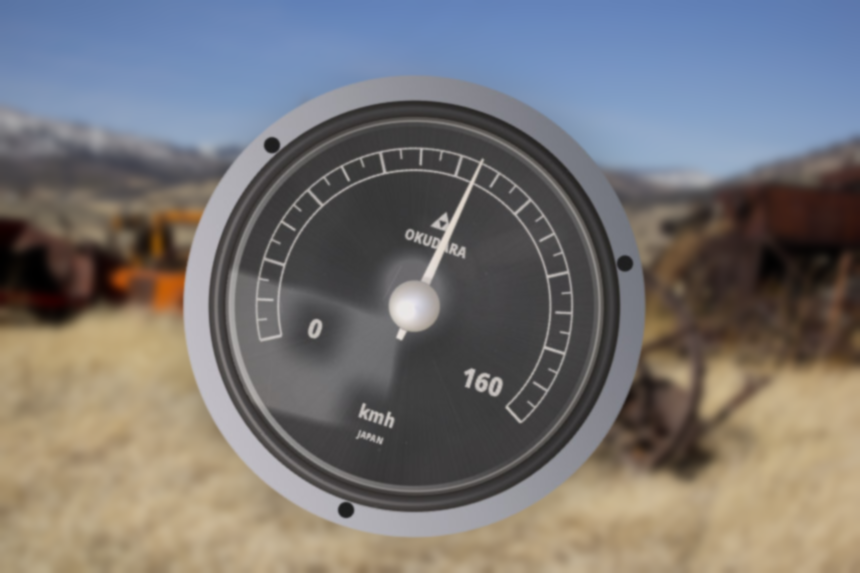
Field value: 85 km/h
